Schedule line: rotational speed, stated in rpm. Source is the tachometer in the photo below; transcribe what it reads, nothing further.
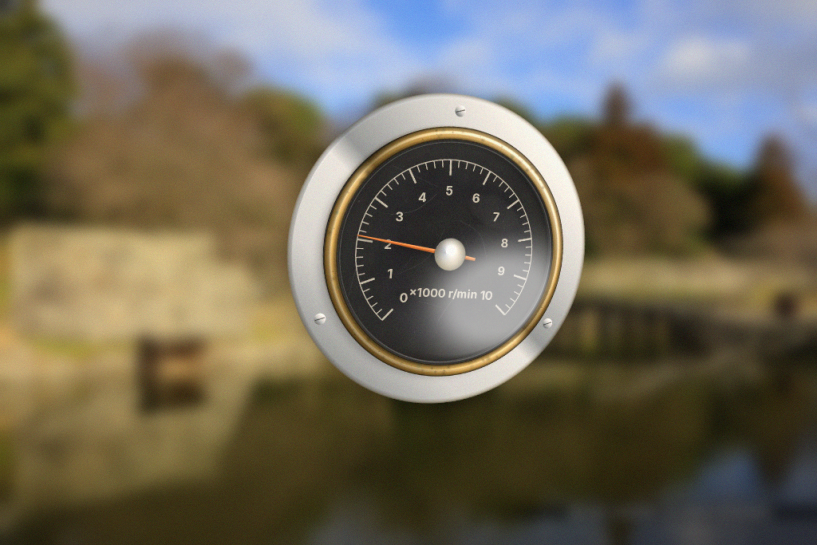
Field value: 2100 rpm
